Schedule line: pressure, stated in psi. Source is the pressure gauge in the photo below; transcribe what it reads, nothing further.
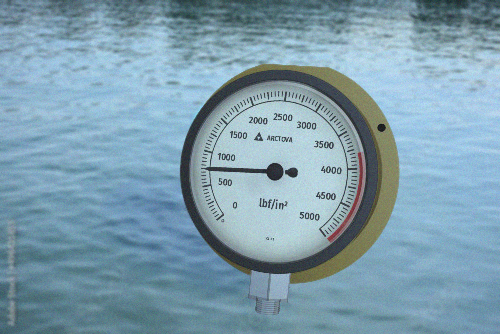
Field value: 750 psi
